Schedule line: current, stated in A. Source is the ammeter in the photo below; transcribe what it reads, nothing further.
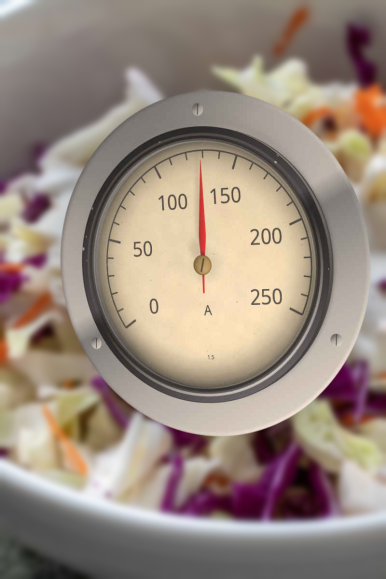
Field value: 130 A
